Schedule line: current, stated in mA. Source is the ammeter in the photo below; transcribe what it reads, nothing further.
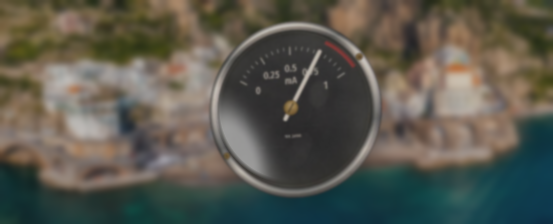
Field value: 0.75 mA
